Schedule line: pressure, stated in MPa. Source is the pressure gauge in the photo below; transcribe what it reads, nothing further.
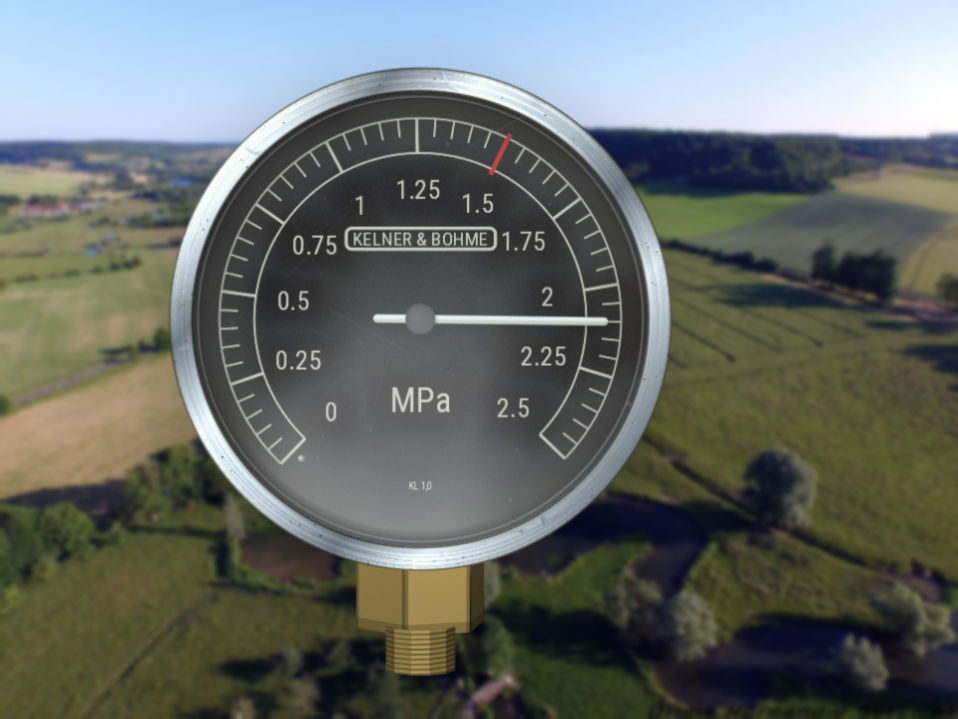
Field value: 2.1 MPa
